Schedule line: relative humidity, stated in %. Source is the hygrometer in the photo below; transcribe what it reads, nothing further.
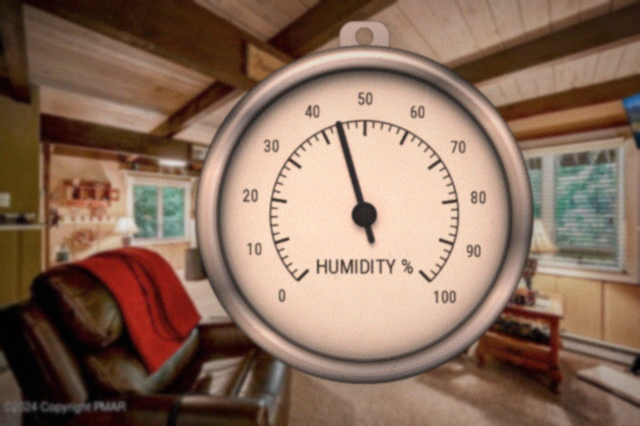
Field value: 44 %
